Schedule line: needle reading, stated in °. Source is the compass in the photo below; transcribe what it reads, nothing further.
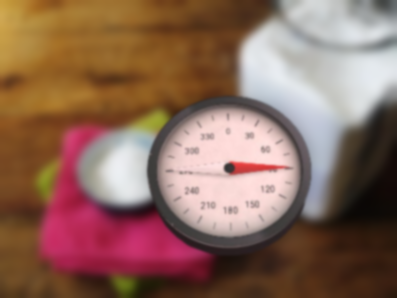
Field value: 90 °
